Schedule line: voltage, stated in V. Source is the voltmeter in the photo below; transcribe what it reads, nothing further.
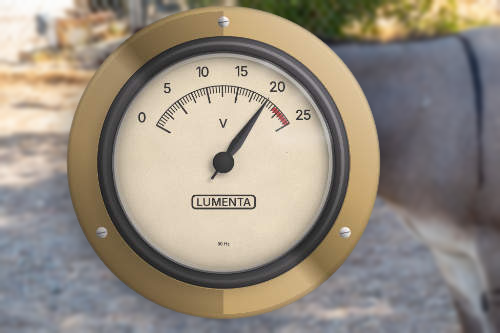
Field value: 20 V
